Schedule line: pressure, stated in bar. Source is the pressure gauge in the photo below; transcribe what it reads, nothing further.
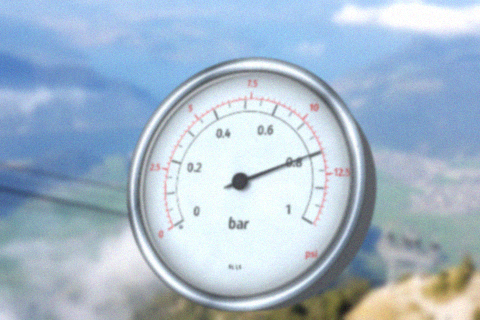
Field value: 0.8 bar
